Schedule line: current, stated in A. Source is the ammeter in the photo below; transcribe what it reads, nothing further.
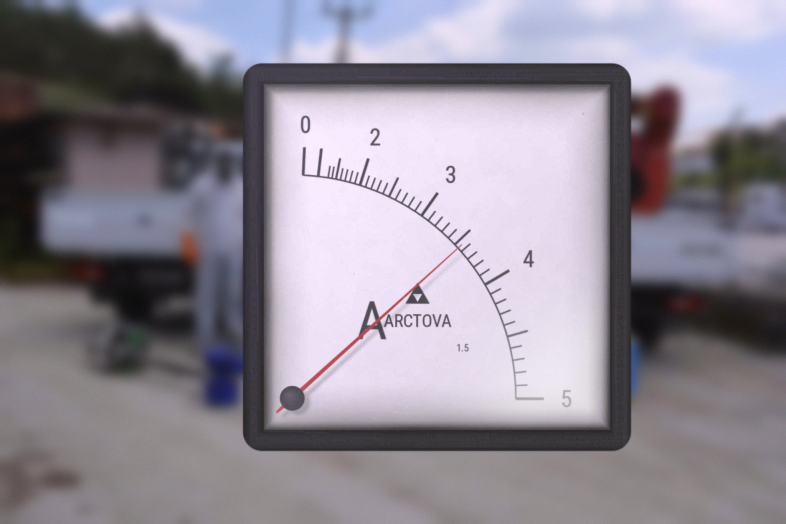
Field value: 3.55 A
